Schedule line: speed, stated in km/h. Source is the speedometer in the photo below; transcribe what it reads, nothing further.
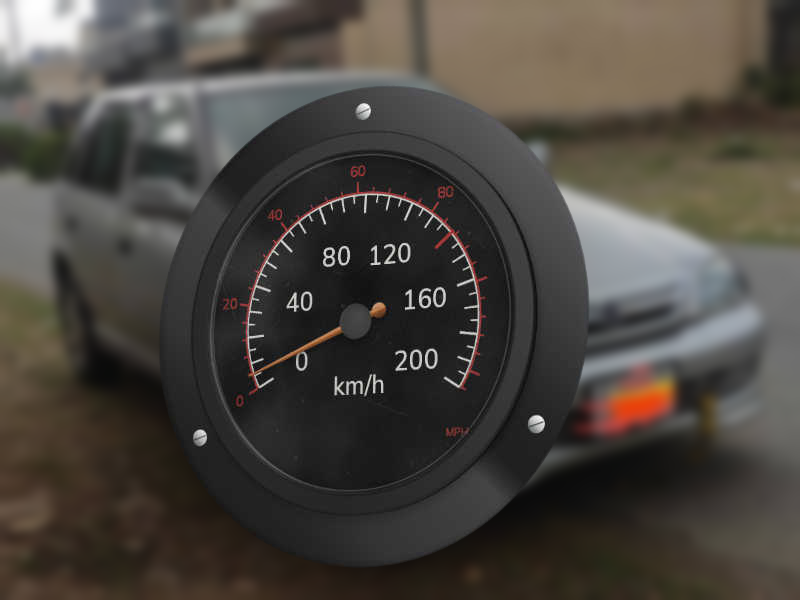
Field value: 5 km/h
